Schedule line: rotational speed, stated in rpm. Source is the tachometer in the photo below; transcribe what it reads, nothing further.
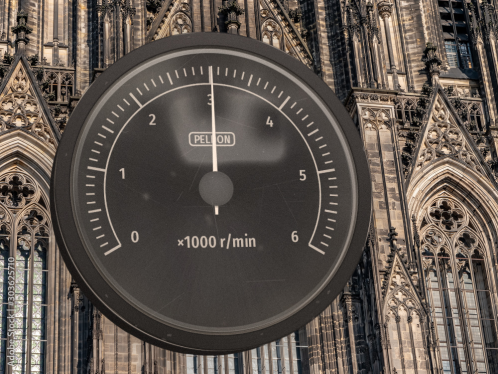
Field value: 3000 rpm
